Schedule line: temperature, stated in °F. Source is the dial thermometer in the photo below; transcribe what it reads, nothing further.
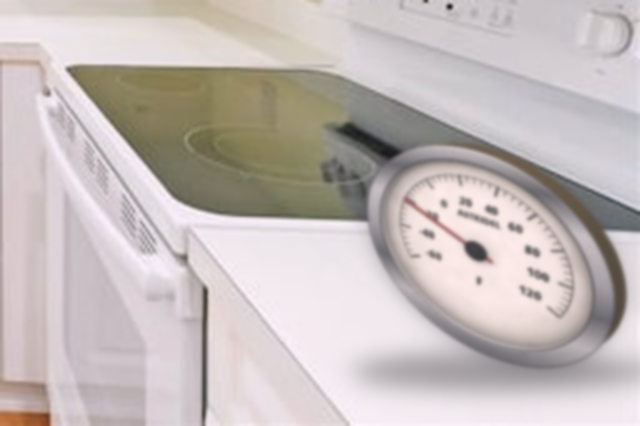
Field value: -20 °F
